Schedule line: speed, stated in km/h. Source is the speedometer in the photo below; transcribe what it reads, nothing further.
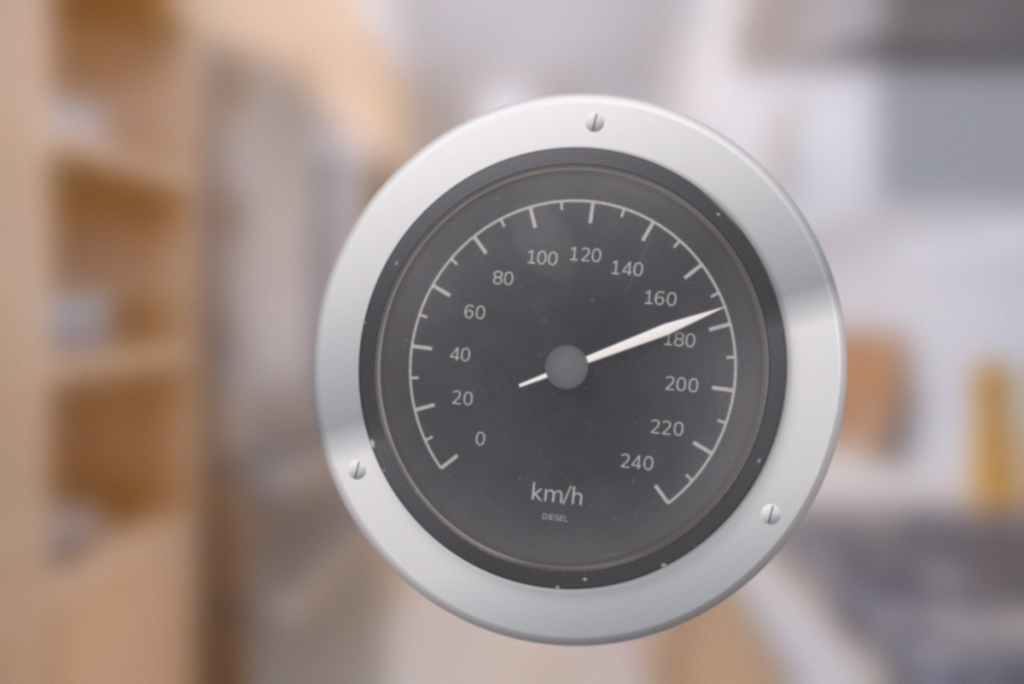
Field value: 175 km/h
